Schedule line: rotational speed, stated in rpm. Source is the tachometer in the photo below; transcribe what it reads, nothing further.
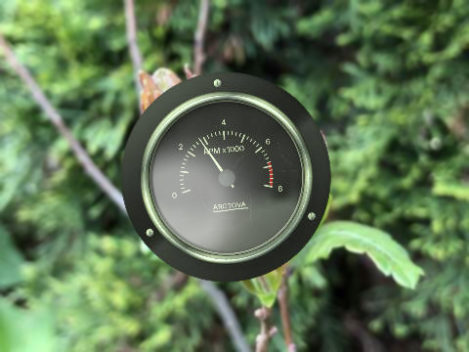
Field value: 2800 rpm
